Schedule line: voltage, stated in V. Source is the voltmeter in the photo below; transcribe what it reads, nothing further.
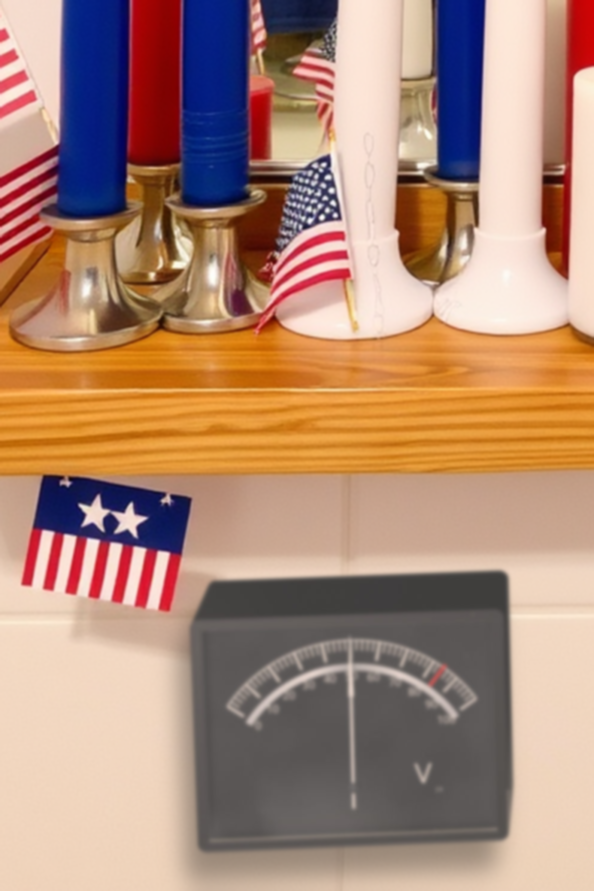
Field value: 50 V
